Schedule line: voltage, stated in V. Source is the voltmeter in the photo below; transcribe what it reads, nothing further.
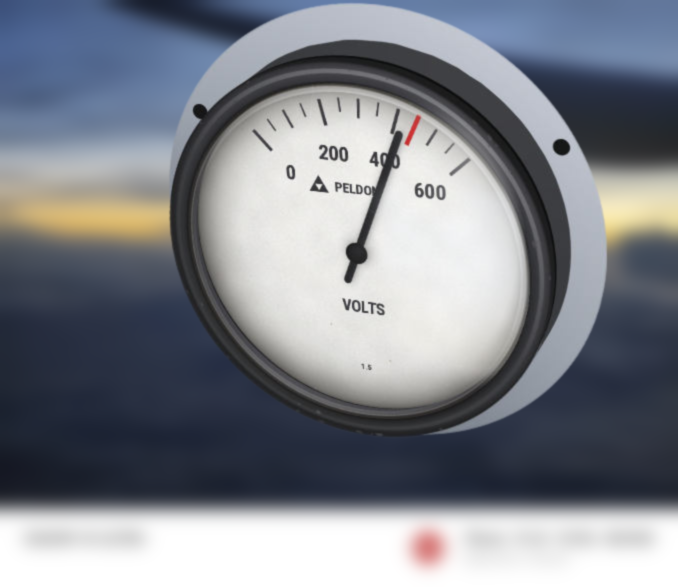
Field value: 425 V
